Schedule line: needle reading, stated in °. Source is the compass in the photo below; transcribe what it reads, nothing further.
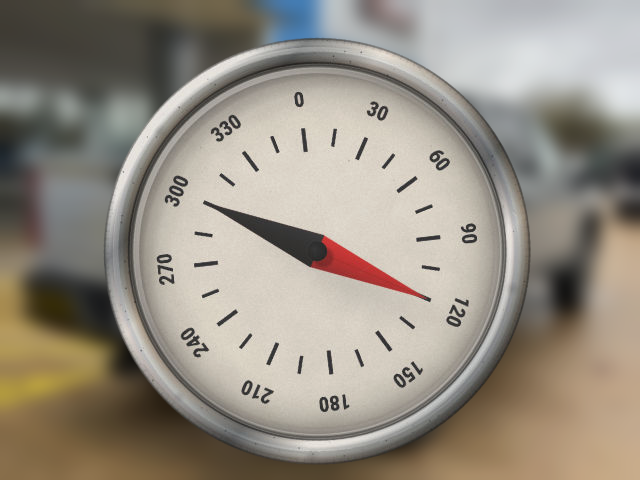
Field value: 120 °
